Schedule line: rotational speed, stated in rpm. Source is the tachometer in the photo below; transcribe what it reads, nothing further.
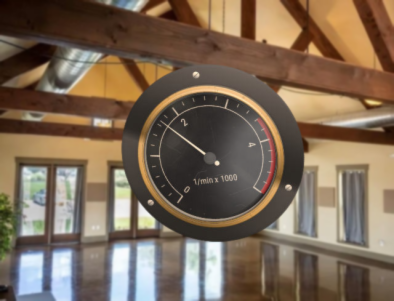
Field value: 1700 rpm
